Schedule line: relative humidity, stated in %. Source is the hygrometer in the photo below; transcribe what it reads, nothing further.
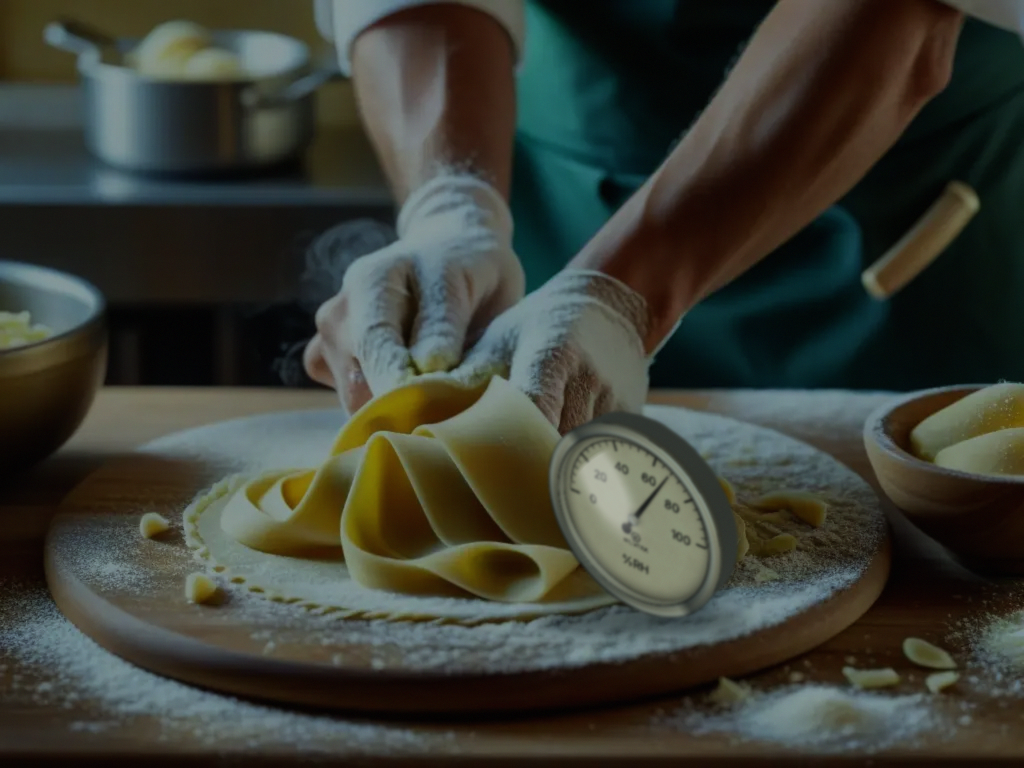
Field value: 68 %
